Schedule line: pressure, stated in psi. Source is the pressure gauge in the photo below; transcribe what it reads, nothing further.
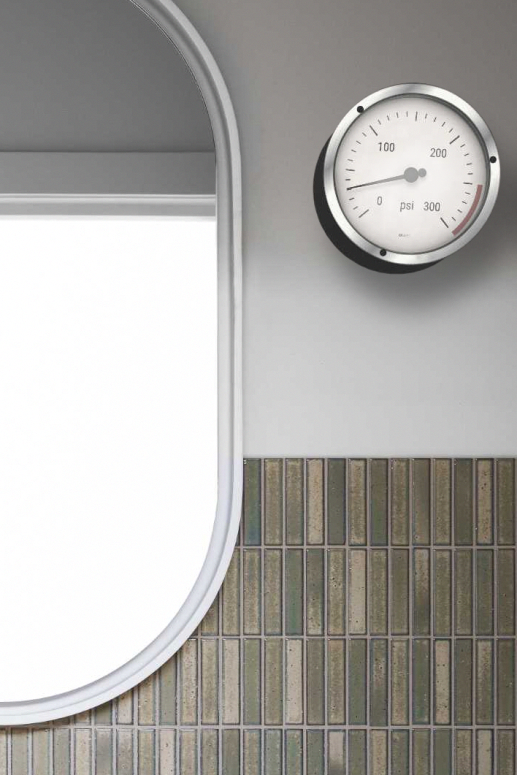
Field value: 30 psi
